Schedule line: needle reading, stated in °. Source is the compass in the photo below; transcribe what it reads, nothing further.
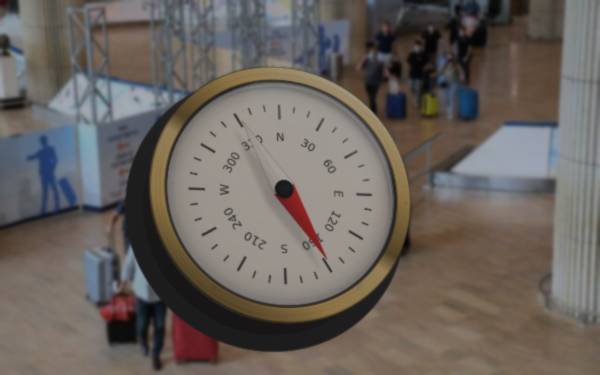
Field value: 150 °
